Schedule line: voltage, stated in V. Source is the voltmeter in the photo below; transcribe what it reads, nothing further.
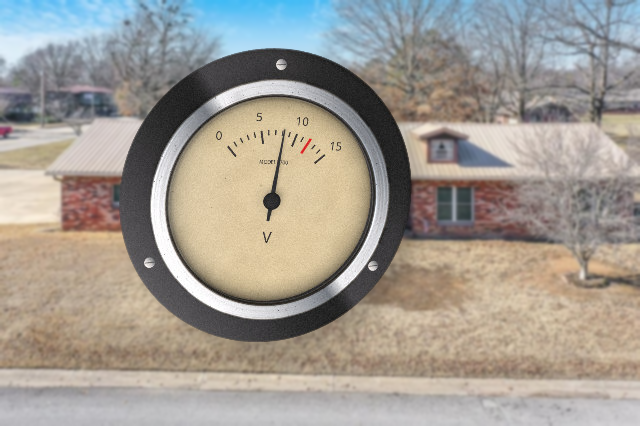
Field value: 8 V
